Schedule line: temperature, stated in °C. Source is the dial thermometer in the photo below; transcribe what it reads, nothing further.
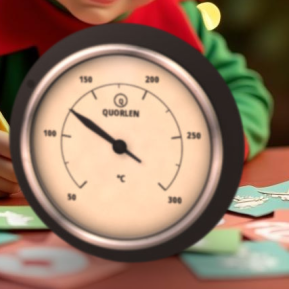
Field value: 125 °C
